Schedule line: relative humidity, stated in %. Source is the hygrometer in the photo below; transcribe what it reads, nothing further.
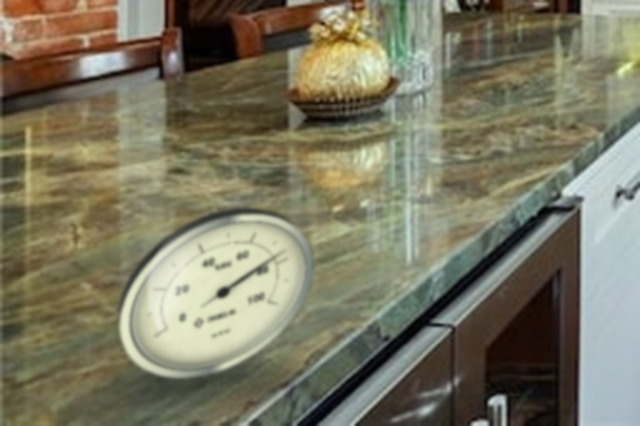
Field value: 75 %
